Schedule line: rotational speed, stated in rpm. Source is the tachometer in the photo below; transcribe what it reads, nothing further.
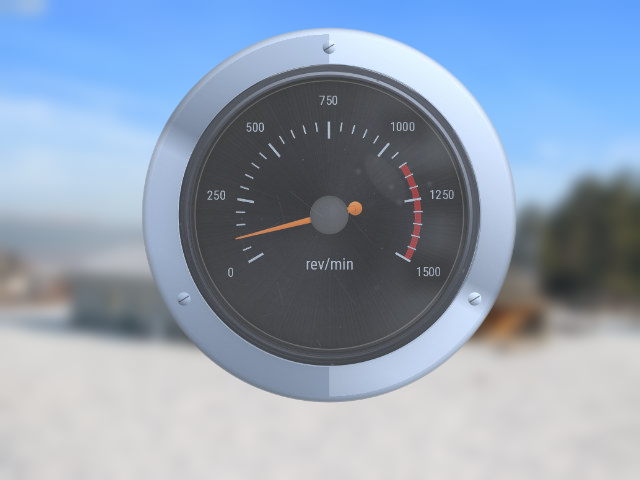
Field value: 100 rpm
